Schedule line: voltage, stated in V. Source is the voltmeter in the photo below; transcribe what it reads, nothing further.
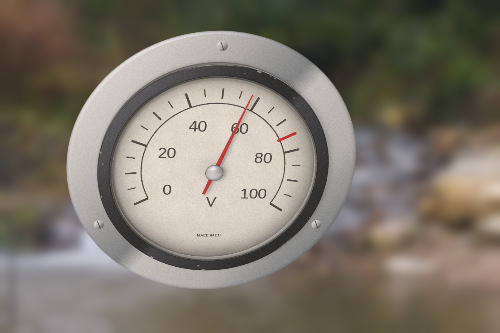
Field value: 57.5 V
